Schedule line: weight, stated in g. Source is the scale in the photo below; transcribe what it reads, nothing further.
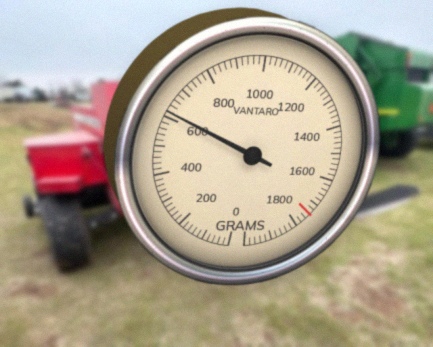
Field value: 620 g
